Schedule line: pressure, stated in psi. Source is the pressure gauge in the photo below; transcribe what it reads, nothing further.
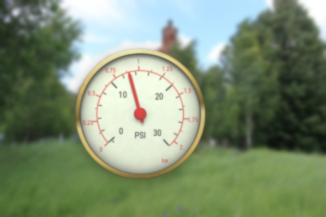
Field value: 13 psi
